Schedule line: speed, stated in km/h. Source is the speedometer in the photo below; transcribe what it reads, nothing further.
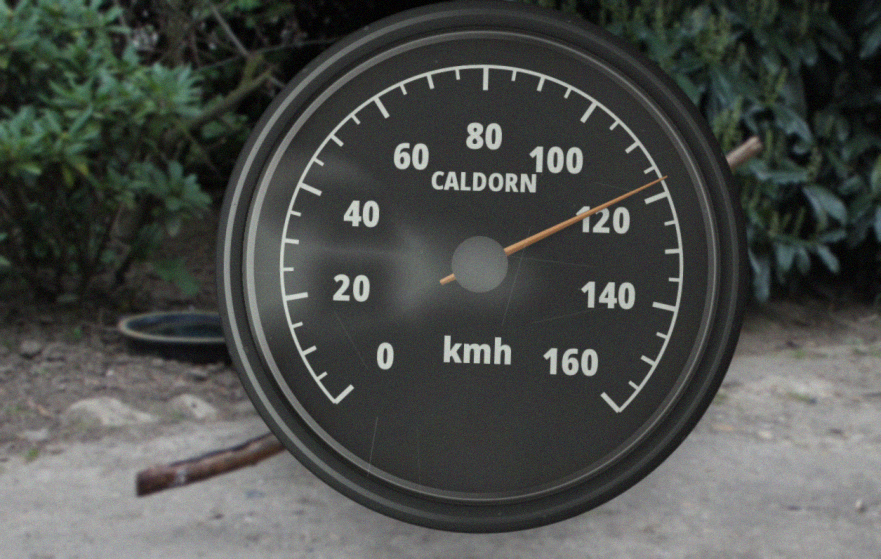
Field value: 117.5 km/h
